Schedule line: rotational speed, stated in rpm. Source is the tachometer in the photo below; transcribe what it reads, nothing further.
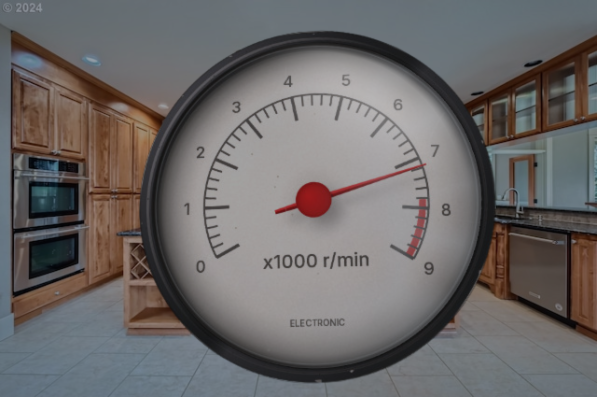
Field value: 7200 rpm
